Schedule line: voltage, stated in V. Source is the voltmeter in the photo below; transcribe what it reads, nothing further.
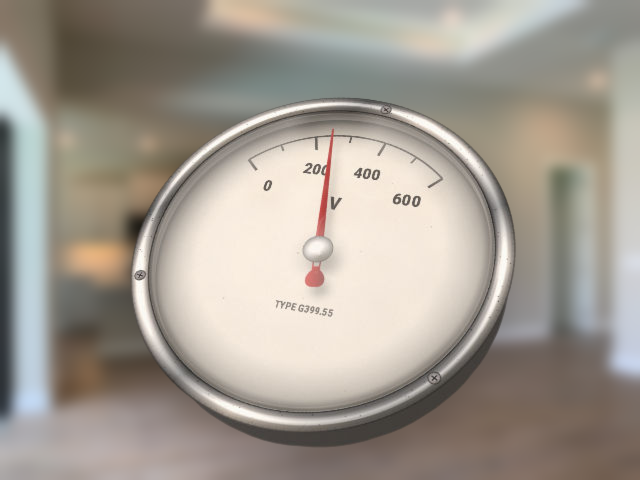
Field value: 250 V
